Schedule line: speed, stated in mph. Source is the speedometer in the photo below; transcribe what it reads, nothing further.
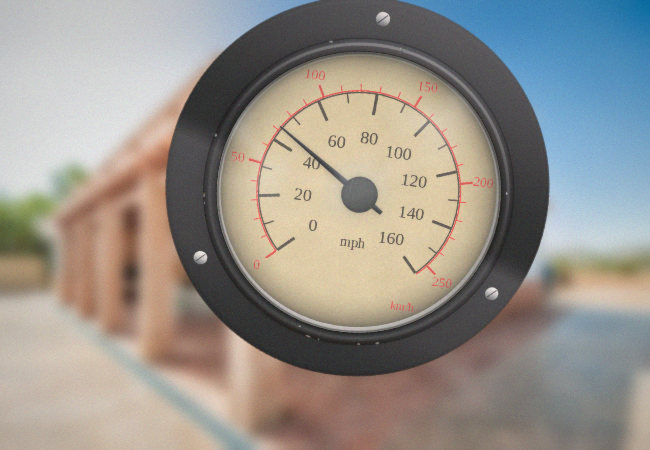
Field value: 45 mph
